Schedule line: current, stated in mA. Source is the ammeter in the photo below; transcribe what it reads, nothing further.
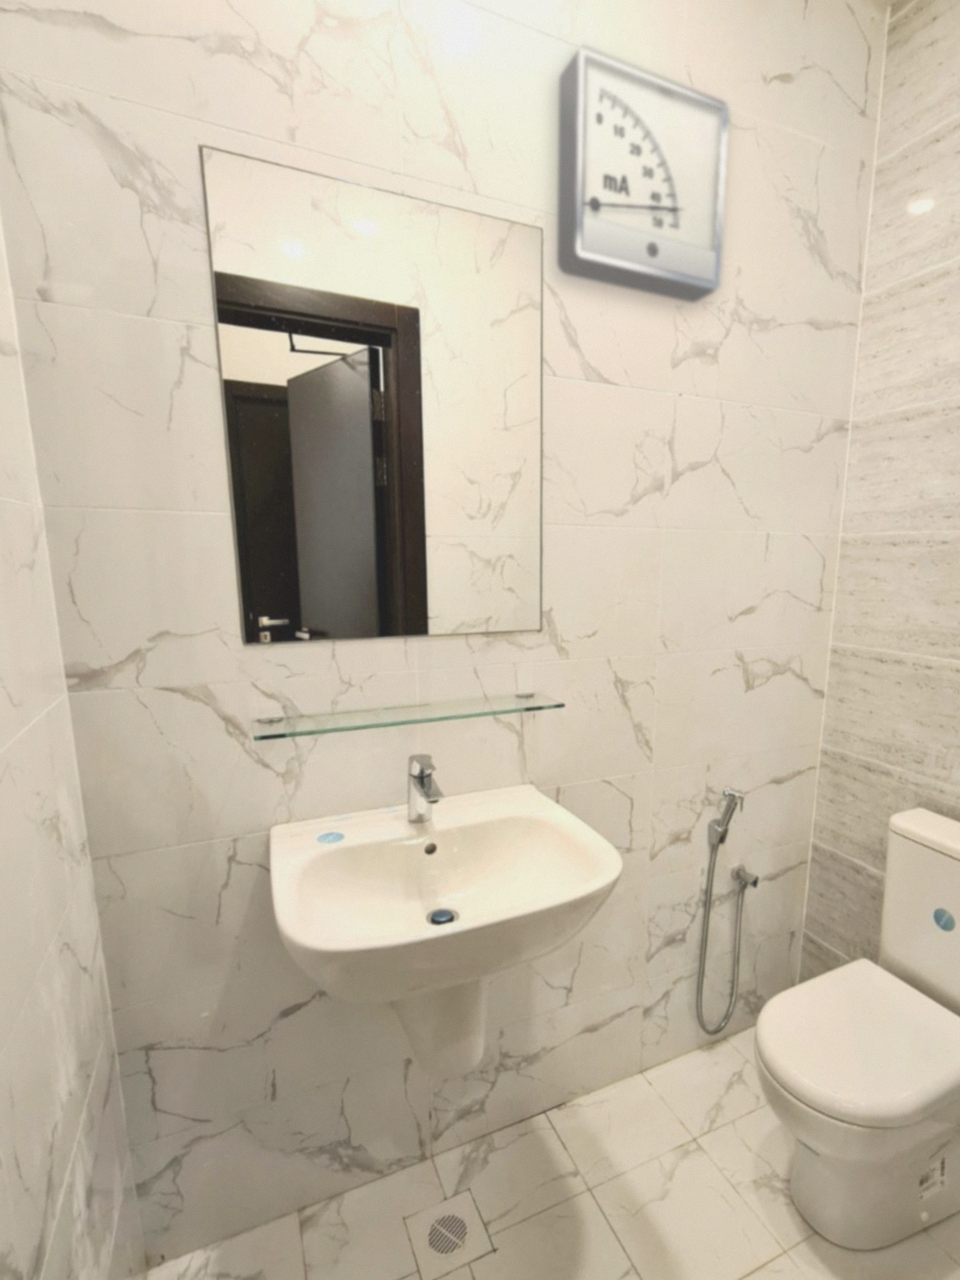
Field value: 45 mA
